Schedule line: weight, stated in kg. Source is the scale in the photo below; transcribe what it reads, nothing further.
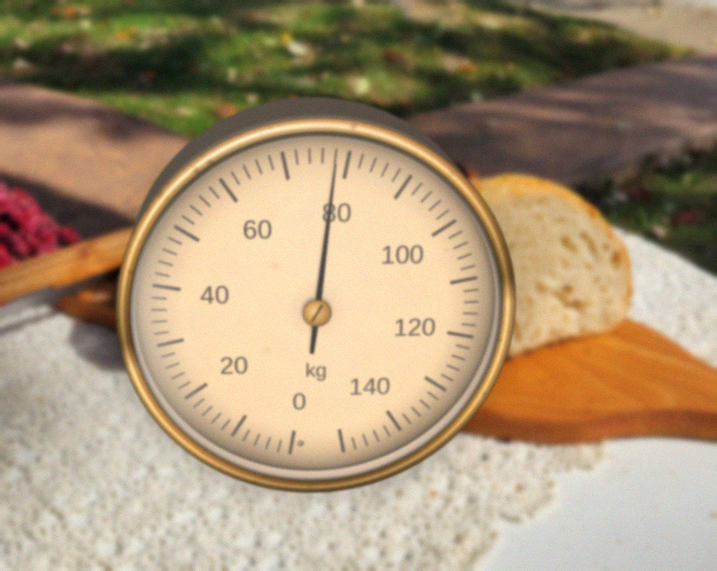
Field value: 78 kg
